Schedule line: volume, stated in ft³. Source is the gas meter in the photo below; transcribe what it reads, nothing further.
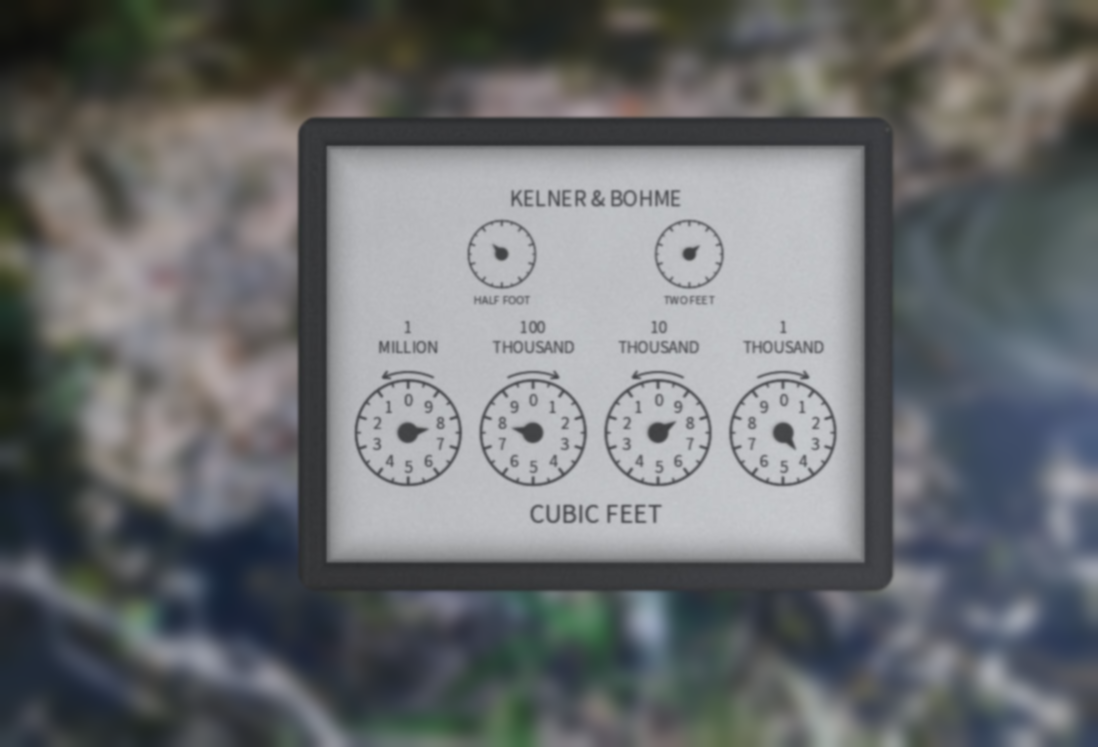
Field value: 778400 ft³
